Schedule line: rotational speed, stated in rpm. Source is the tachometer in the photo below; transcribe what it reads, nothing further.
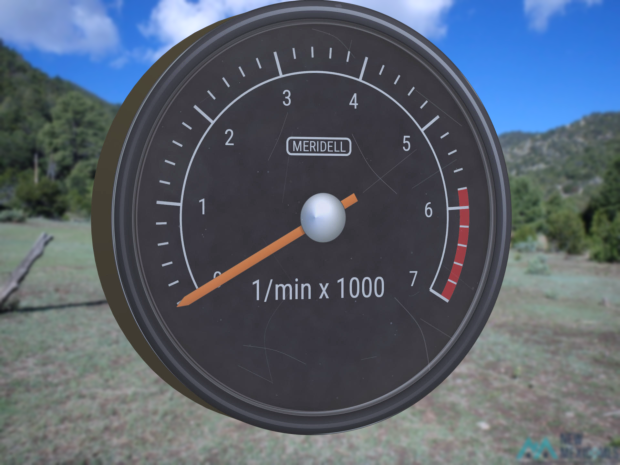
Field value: 0 rpm
